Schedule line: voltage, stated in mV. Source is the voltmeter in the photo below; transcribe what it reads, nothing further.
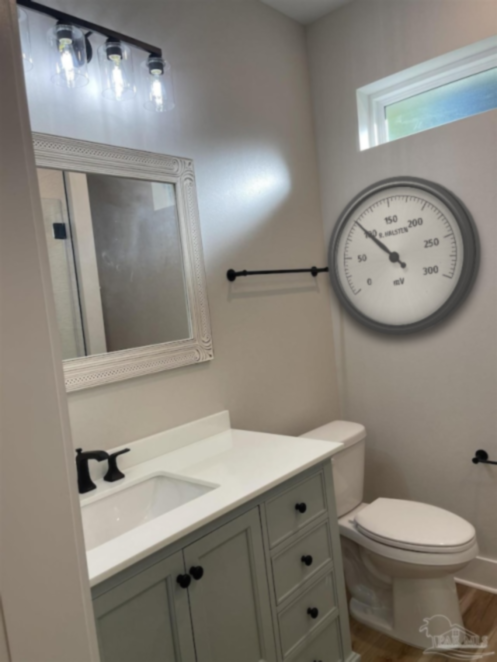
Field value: 100 mV
